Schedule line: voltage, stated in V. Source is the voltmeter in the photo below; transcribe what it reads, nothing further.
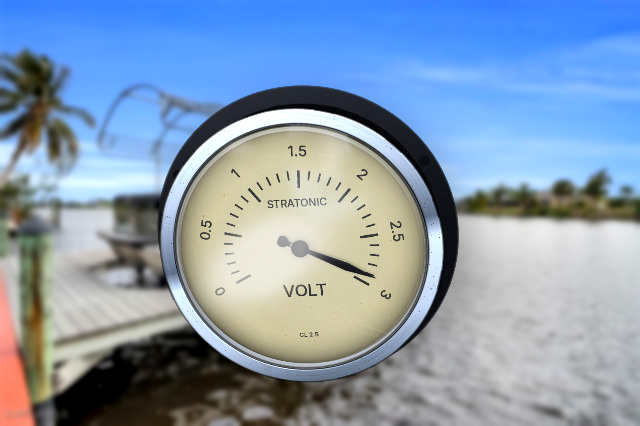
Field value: 2.9 V
